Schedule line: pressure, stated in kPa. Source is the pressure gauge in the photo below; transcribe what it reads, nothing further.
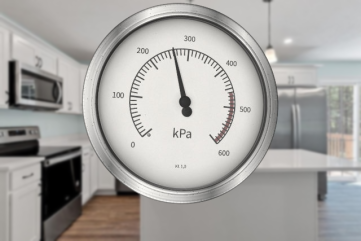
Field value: 260 kPa
